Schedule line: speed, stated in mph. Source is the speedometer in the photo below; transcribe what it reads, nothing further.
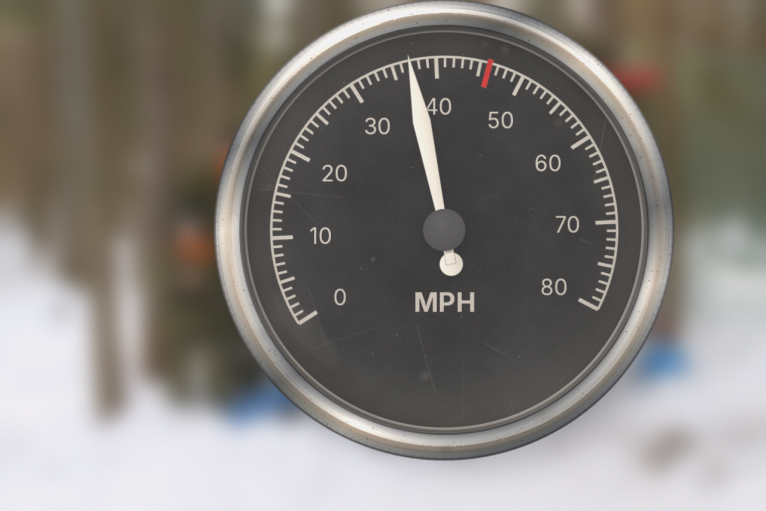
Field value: 37 mph
